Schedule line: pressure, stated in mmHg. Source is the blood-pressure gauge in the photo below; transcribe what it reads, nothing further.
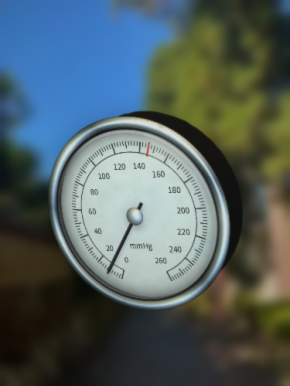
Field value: 10 mmHg
